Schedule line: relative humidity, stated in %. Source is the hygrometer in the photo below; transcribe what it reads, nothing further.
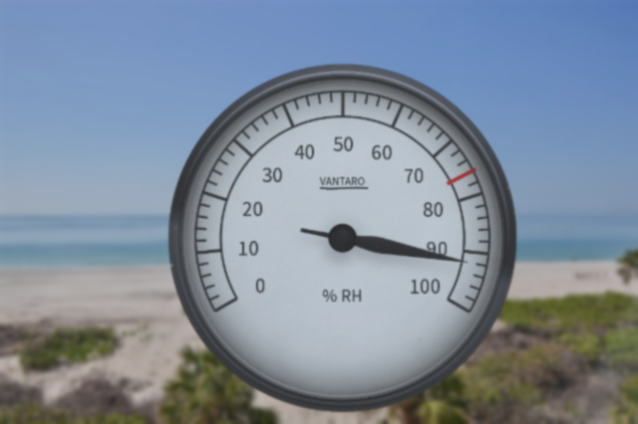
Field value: 92 %
